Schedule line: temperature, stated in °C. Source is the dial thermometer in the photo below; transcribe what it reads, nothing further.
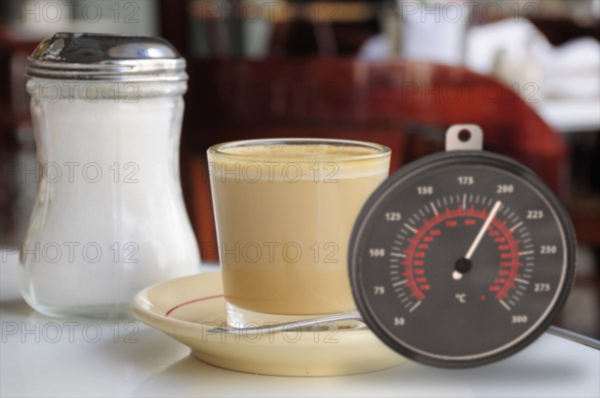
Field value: 200 °C
